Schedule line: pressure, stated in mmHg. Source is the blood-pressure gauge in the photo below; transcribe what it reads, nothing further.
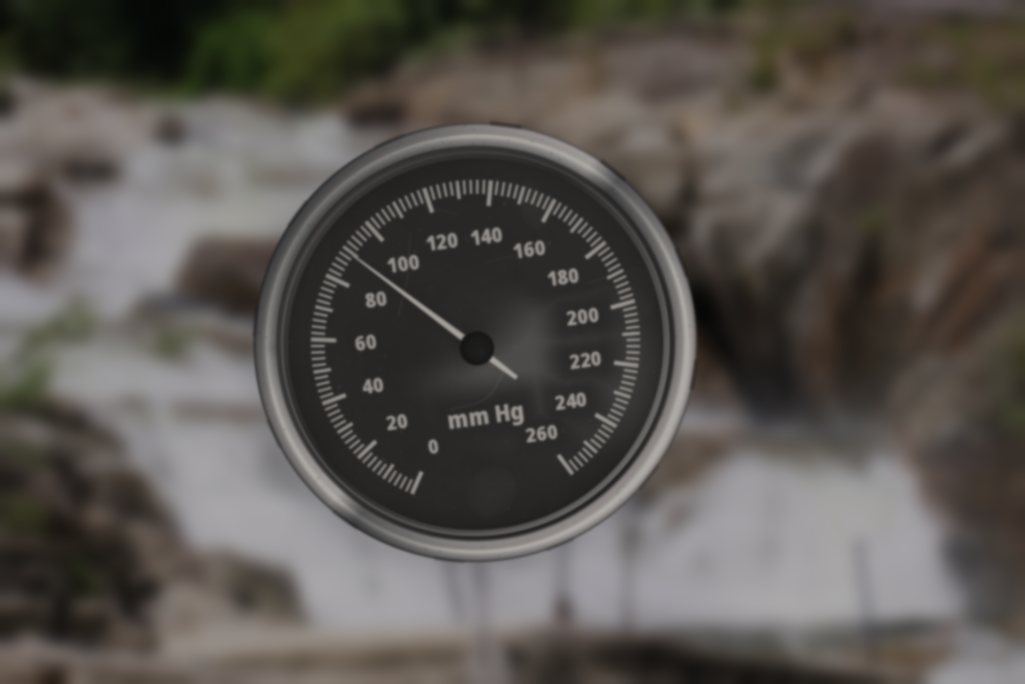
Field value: 90 mmHg
